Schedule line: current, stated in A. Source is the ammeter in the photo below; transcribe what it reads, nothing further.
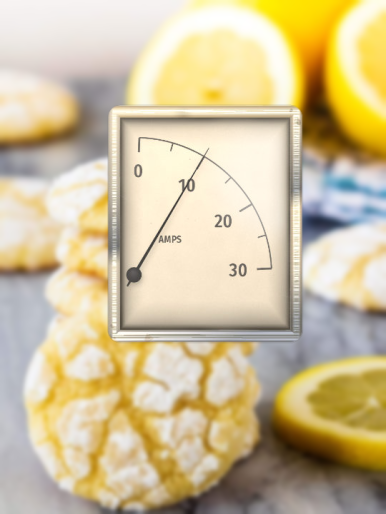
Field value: 10 A
